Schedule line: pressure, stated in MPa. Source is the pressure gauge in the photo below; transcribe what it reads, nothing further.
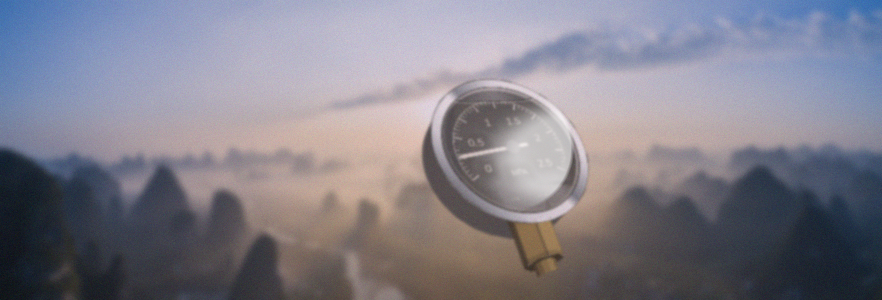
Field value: 0.25 MPa
